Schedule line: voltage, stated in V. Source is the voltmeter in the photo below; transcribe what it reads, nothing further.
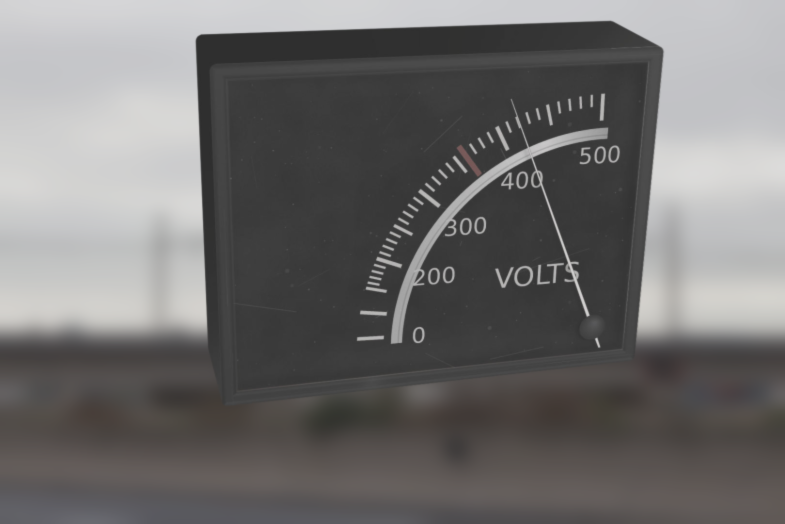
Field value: 420 V
